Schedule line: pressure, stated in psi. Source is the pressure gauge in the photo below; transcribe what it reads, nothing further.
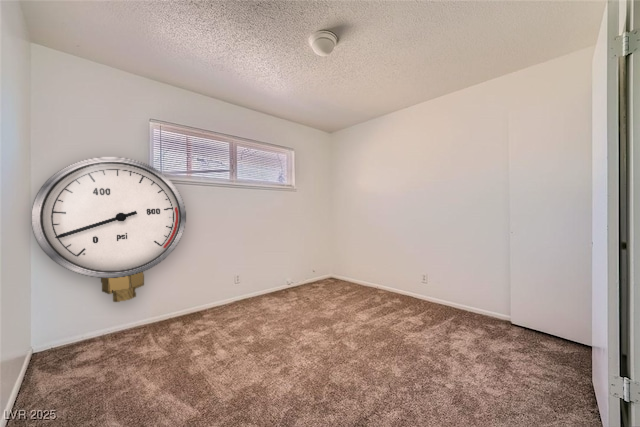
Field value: 100 psi
